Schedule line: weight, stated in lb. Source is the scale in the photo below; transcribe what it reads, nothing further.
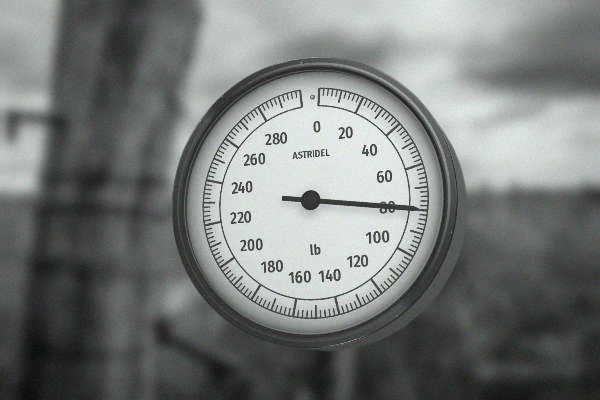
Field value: 80 lb
